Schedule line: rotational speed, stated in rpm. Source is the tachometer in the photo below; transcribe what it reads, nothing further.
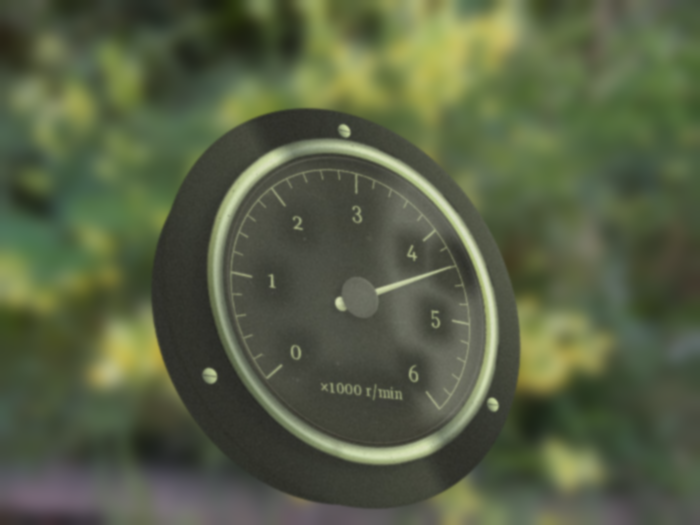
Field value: 4400 rpm
